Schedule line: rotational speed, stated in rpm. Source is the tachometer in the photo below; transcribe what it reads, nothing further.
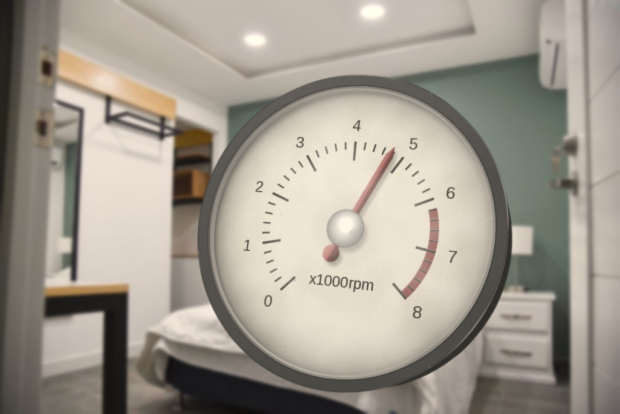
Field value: 4800 rpm
